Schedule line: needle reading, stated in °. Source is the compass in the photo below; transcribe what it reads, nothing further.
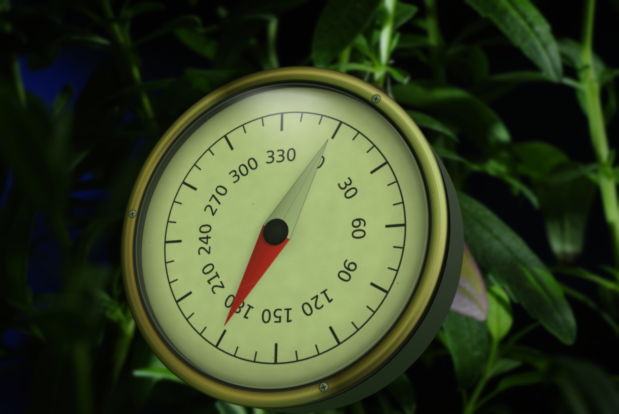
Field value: 180 °
